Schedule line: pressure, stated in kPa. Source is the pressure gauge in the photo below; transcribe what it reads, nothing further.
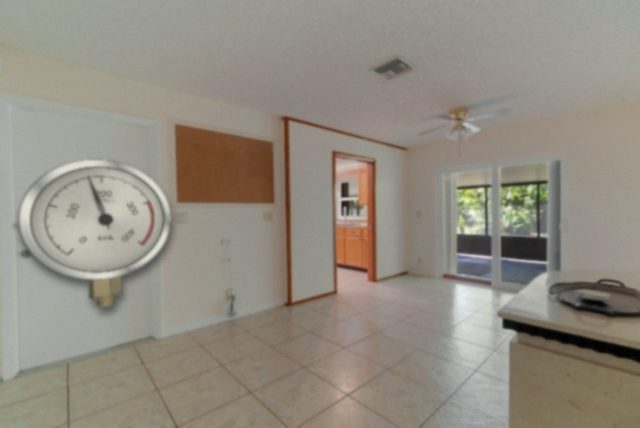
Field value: 180 kPa
